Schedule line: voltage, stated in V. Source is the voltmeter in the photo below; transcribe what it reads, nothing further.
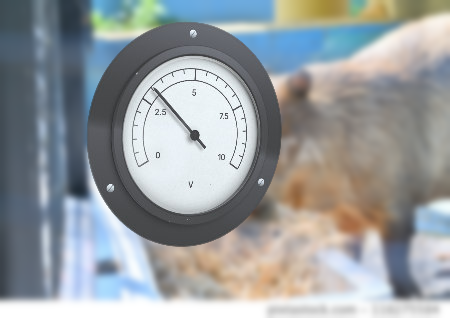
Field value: 3 V
